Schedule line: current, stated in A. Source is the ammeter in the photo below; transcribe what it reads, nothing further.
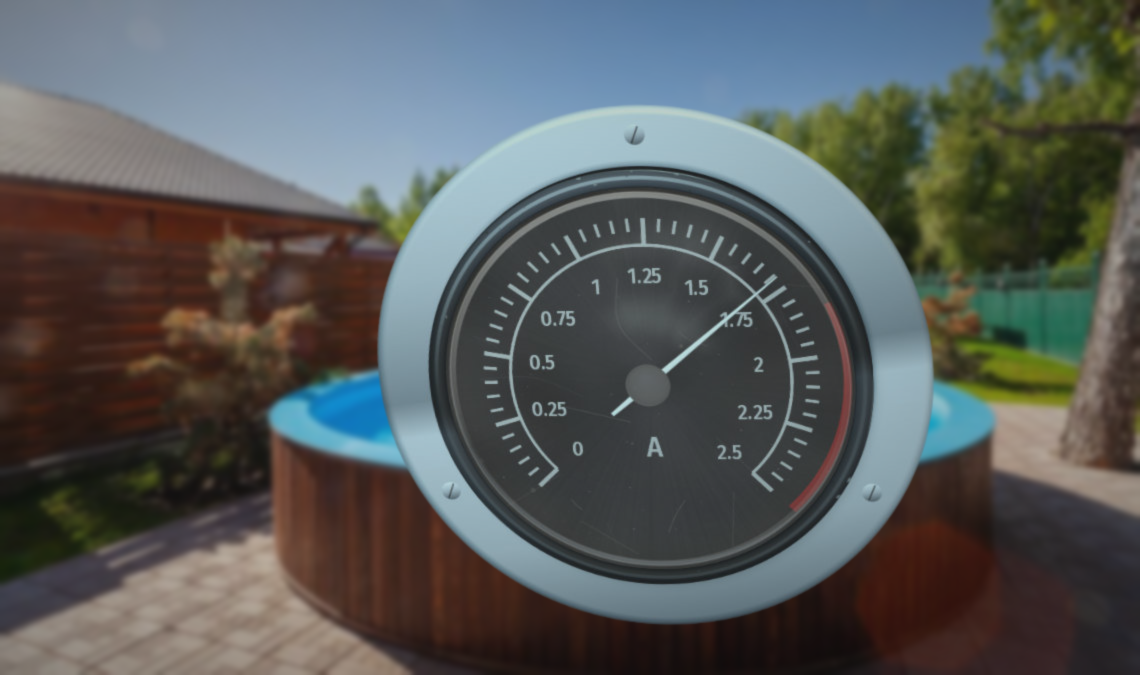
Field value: 1.7 A
